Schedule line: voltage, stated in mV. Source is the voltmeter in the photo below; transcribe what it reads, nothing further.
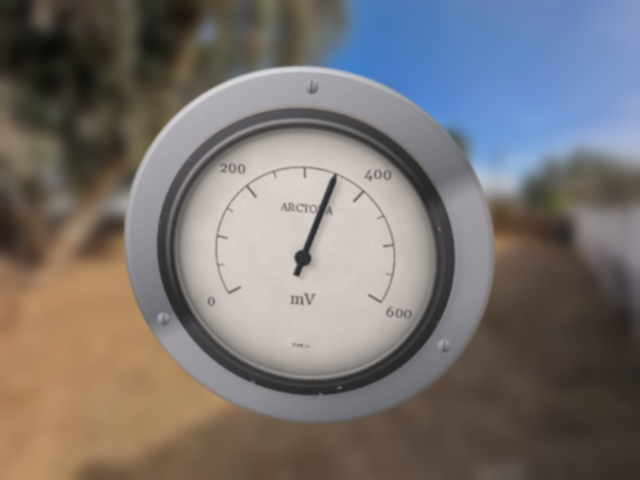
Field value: 350 mV
